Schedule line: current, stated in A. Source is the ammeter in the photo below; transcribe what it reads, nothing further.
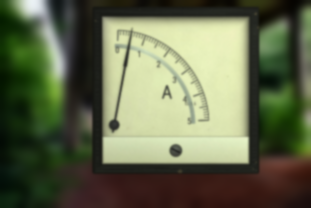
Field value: 0.5 A
